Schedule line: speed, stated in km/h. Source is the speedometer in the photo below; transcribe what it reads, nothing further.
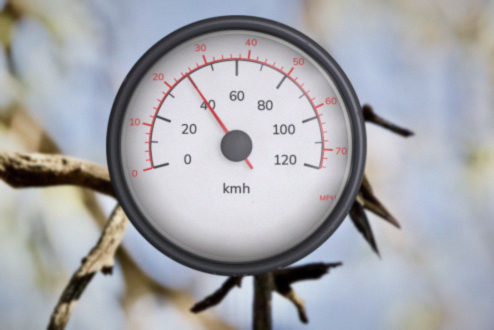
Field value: 40 km/h
